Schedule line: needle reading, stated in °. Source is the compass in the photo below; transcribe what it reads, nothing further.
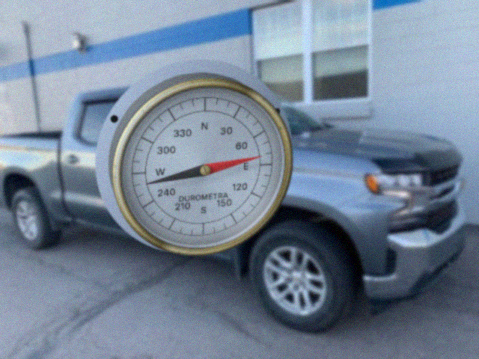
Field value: 80 °
